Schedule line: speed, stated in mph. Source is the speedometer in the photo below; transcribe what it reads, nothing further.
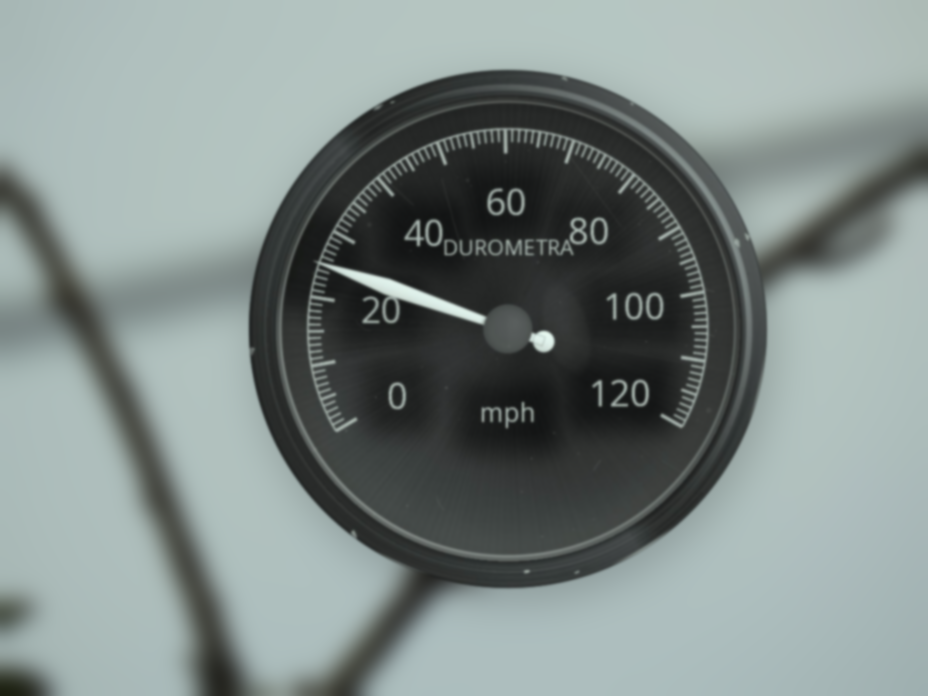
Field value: 25 mph
